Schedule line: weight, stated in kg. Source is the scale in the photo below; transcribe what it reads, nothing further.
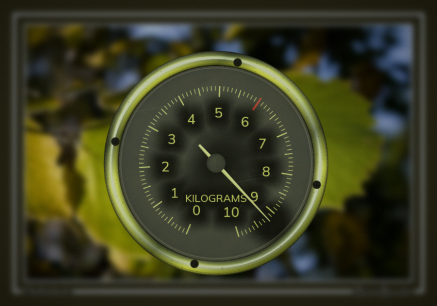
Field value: 9.2 kg
